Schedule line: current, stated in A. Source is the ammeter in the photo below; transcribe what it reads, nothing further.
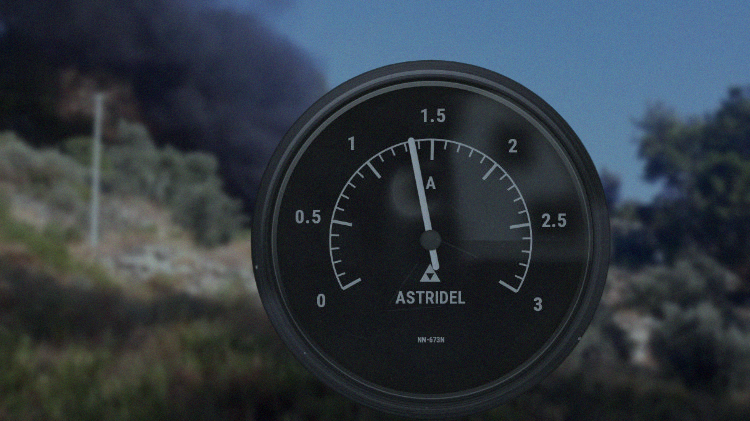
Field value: 1.35 A
